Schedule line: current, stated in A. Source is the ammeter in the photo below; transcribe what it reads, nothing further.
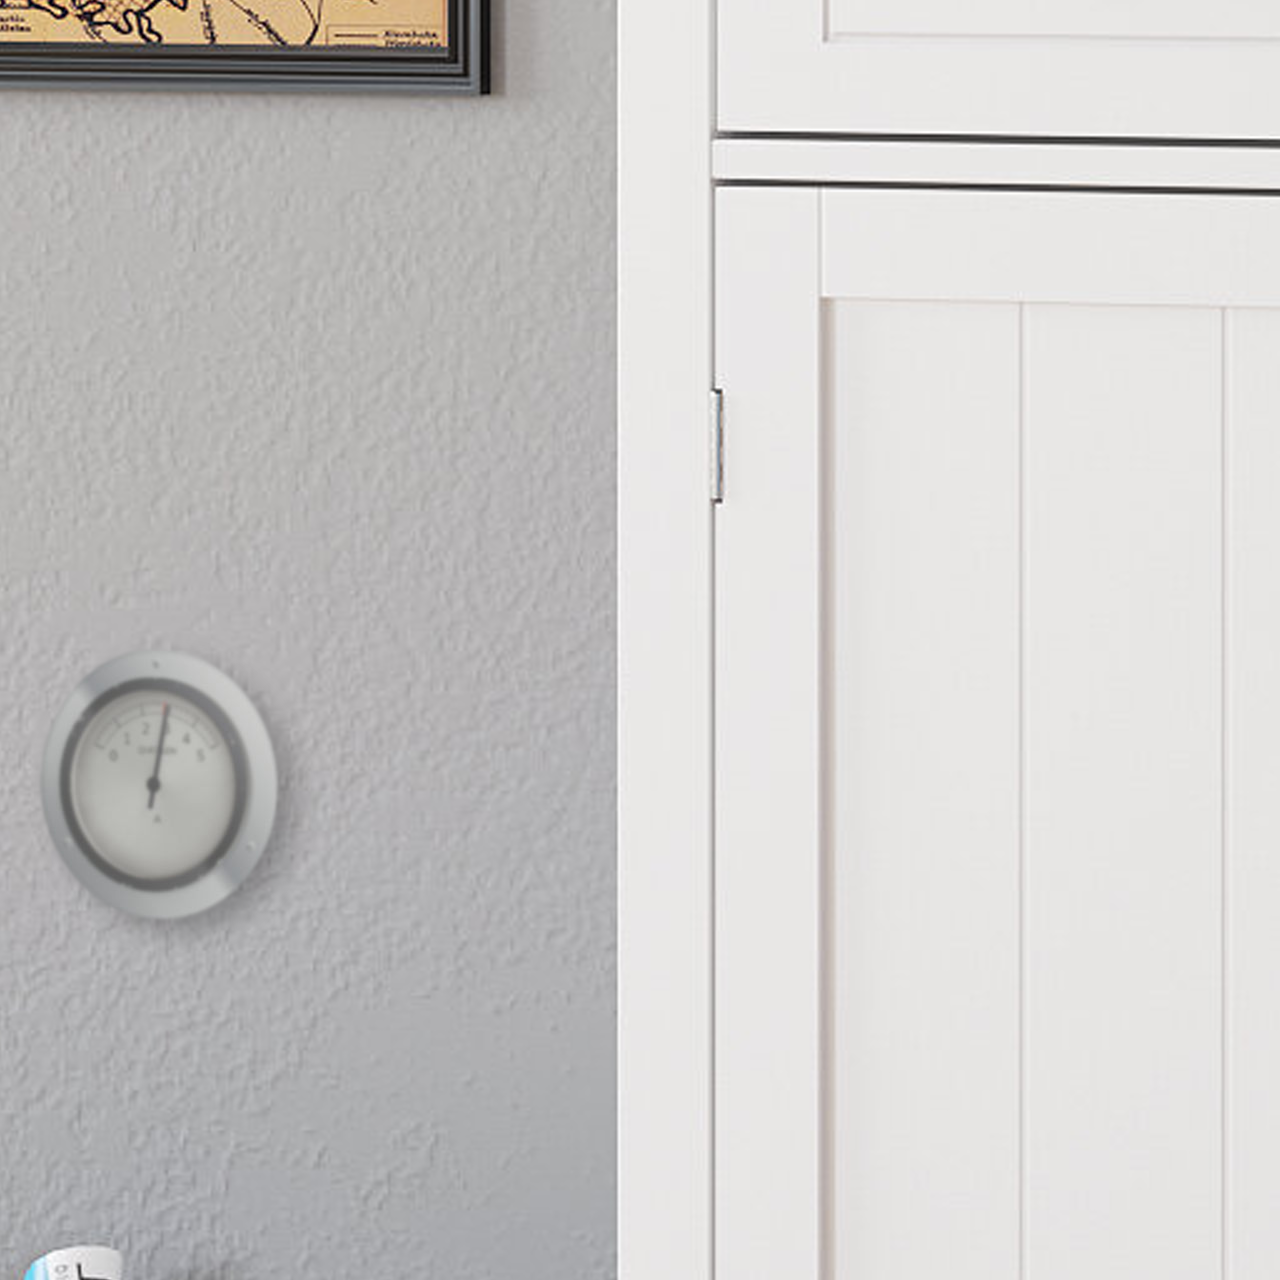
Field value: 3 A
